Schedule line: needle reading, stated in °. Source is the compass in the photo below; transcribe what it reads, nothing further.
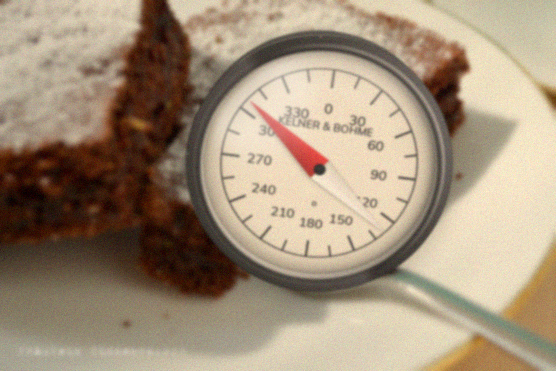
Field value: 307.5 °
